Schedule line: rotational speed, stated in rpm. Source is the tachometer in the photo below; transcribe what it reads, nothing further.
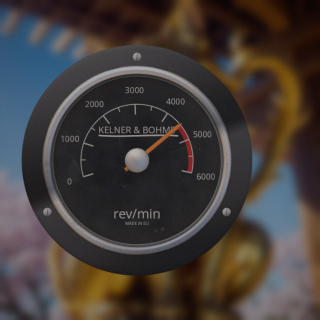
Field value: 4500 rpm
